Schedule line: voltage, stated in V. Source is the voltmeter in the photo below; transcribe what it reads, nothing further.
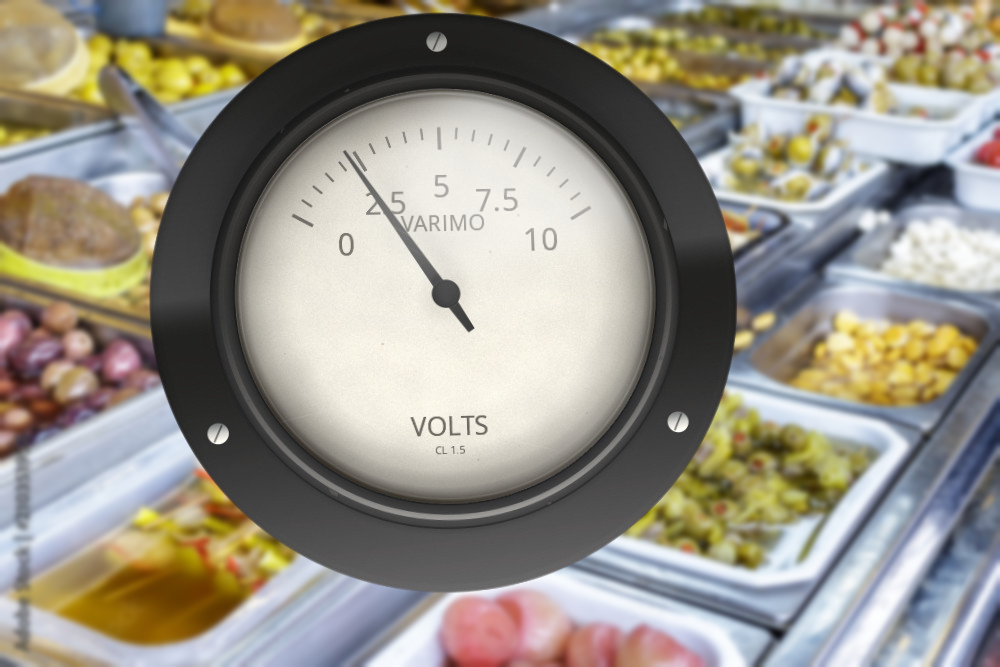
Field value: 2.25 V
